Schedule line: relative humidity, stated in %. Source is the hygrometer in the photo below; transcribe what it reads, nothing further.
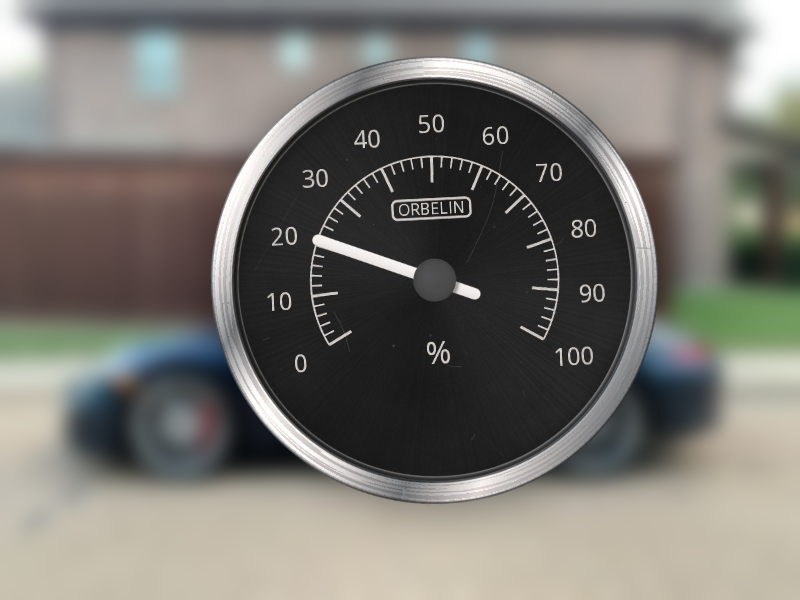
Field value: 21 %
